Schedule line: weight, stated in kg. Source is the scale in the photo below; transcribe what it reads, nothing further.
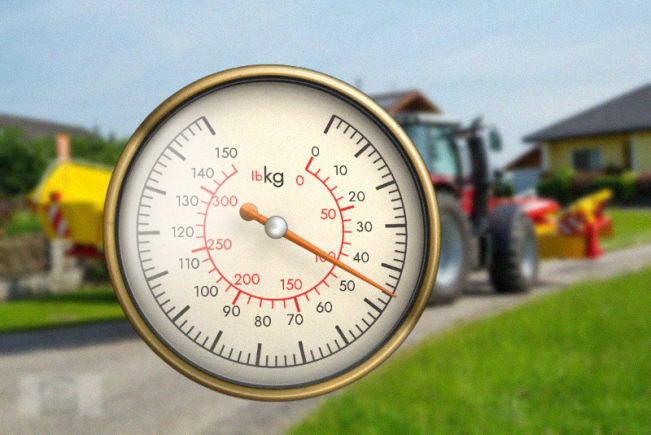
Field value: 46 kg
